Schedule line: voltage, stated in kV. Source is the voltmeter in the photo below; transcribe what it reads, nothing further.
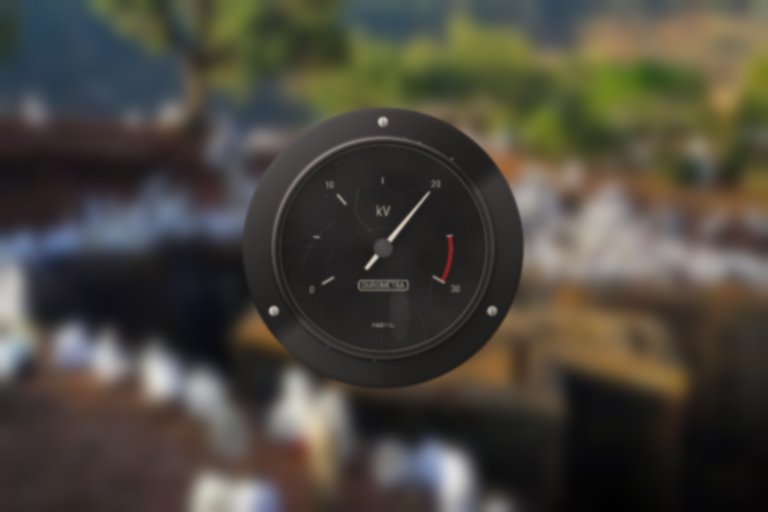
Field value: 20 kV
